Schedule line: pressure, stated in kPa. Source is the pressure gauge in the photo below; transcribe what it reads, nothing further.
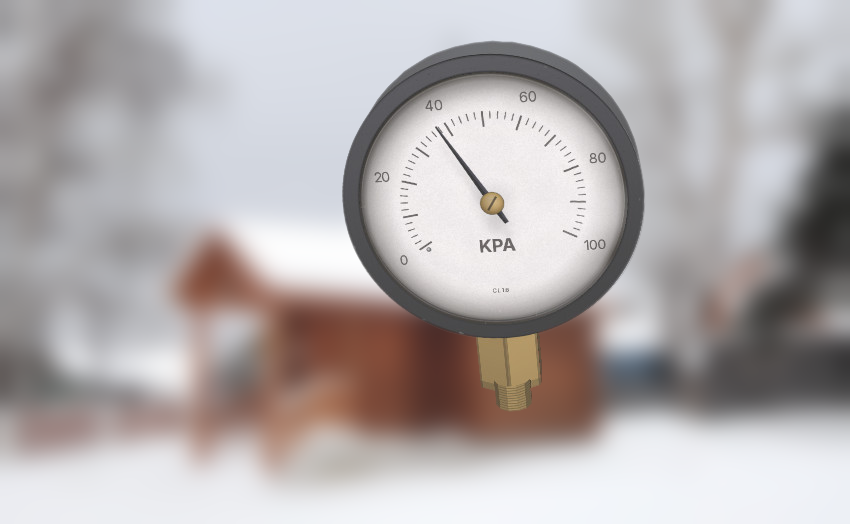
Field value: 38 kPa
